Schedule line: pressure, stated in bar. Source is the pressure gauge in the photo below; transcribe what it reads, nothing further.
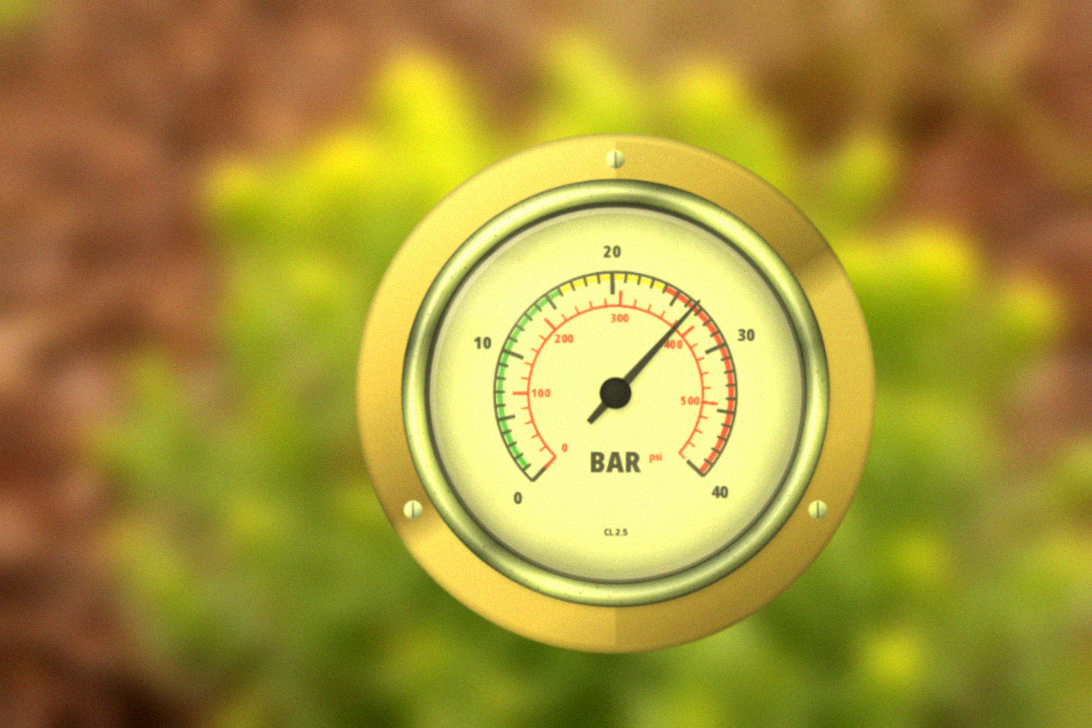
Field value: 26.5 bar
